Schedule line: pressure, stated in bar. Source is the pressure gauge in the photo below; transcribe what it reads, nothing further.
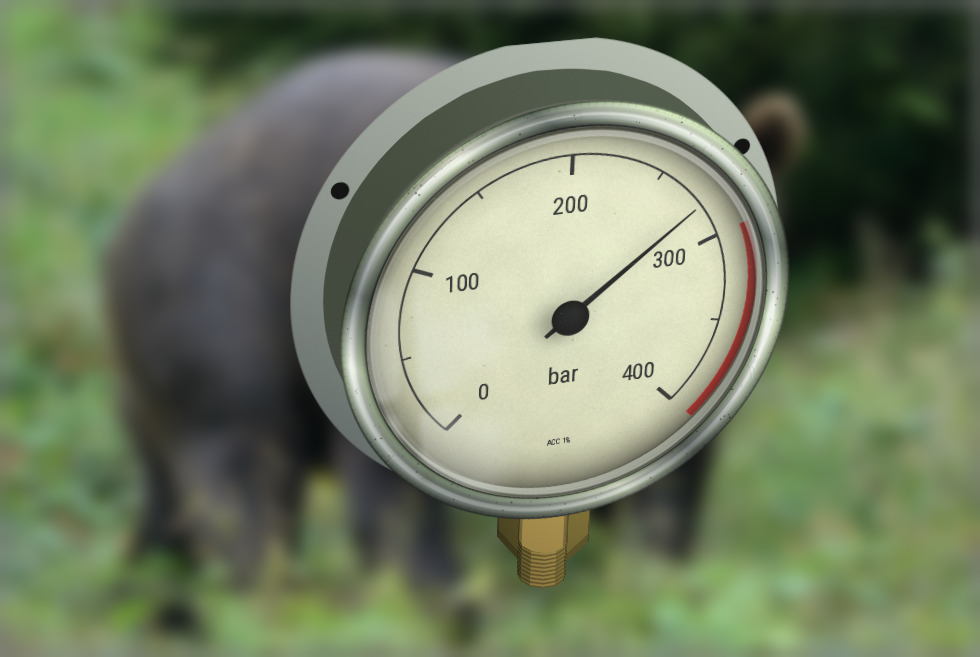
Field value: 275 bar
